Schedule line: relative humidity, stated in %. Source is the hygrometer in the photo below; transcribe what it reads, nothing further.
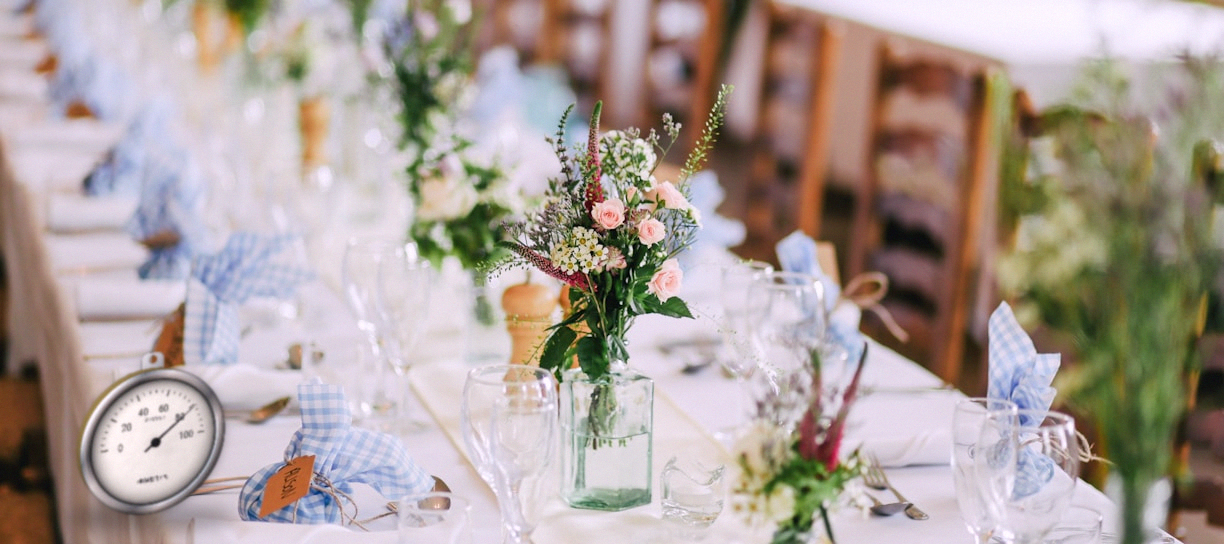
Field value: 80 %
